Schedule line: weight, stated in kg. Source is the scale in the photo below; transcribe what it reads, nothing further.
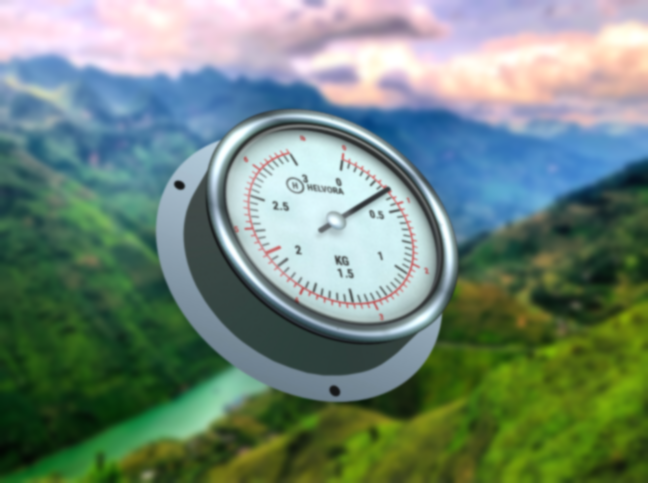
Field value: 0.35 kg
